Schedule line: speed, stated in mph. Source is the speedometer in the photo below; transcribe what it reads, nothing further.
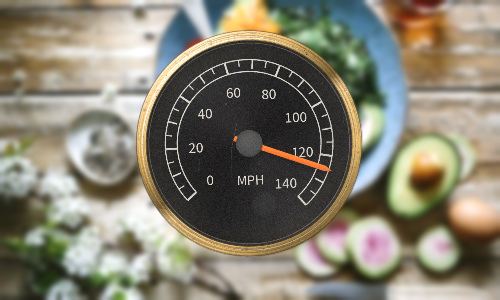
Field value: 125 mph
